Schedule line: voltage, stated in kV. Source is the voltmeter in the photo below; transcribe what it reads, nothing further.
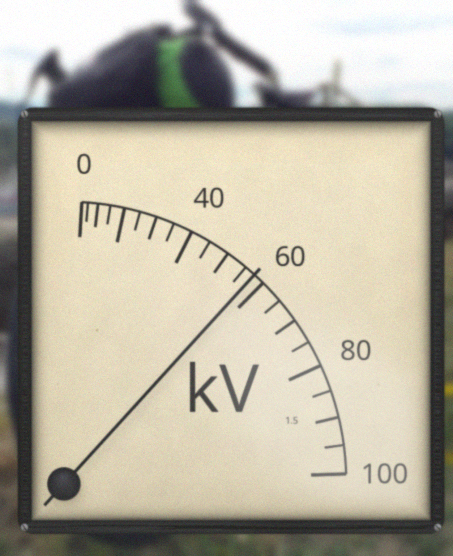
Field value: 57.5 kV
